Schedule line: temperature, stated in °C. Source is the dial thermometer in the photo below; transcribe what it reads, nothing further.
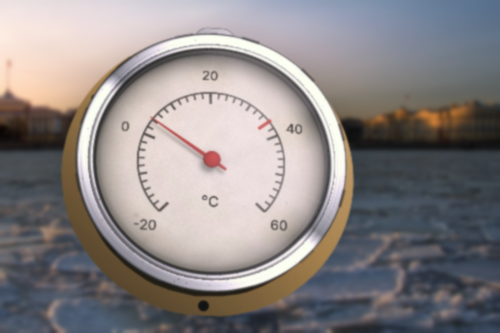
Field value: 4 °C
